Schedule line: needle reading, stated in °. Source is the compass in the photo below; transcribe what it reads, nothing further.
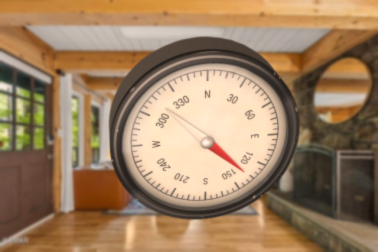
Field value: 135 °
